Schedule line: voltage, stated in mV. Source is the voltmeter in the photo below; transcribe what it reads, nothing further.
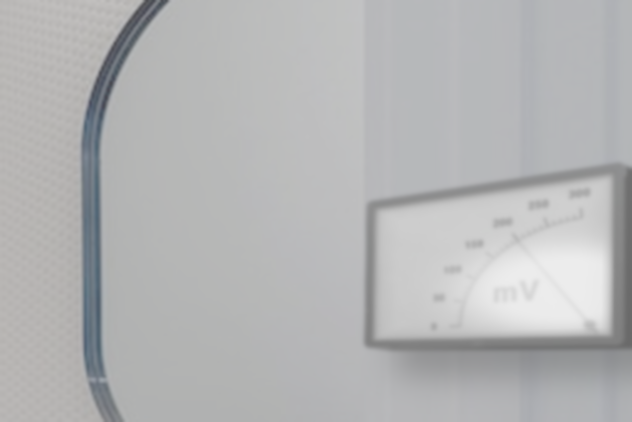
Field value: 200 mV
